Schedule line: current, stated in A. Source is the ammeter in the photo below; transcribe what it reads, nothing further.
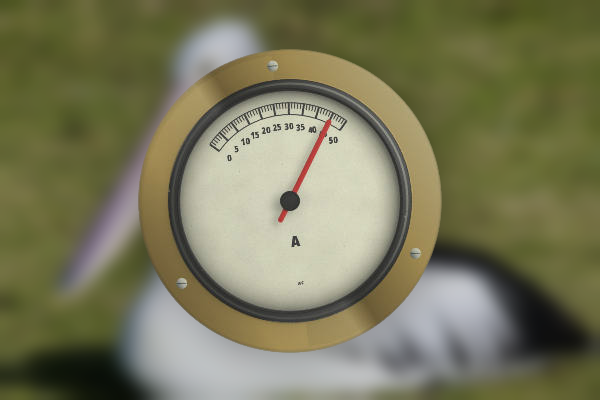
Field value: 45 A
